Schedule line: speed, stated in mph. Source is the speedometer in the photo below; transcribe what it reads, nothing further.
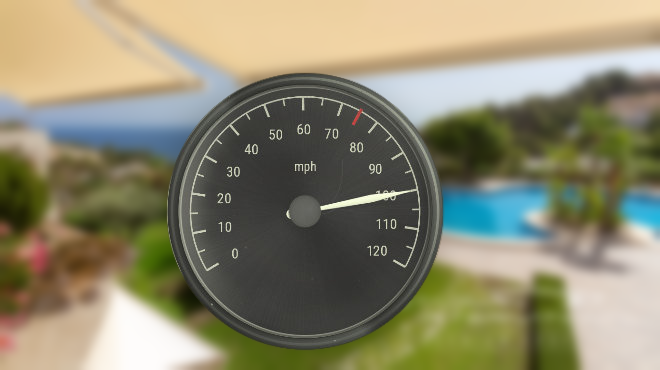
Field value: 100 mph
